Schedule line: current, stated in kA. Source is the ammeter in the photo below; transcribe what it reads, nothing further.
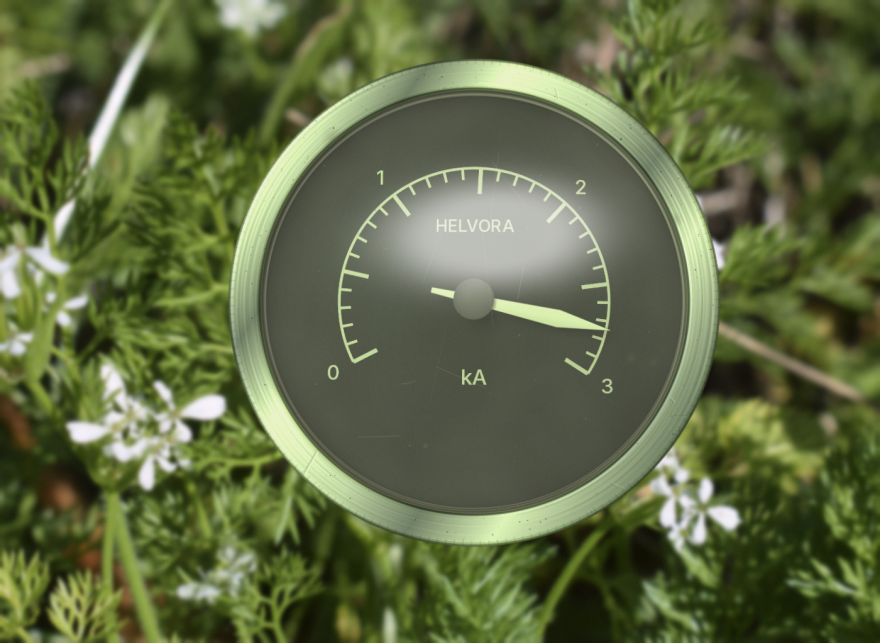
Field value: 2.75 kA
